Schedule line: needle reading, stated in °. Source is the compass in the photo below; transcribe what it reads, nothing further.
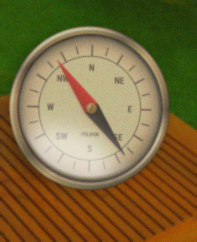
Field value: 322.5 °
